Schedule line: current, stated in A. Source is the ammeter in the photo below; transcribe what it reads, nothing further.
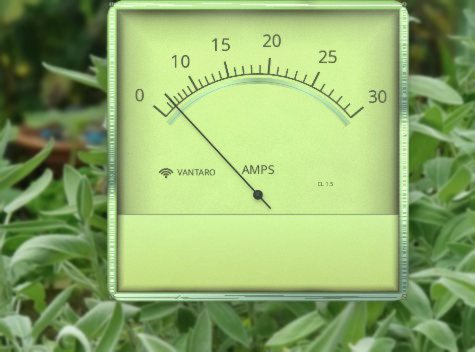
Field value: 5 A
